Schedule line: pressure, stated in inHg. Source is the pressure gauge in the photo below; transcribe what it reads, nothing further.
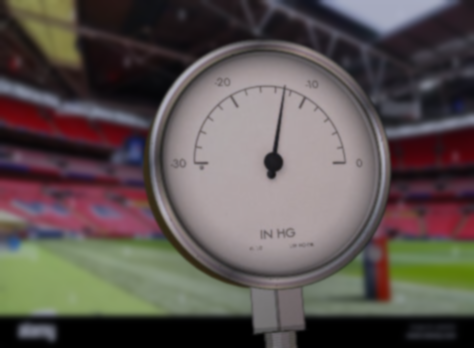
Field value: -13 inHg
